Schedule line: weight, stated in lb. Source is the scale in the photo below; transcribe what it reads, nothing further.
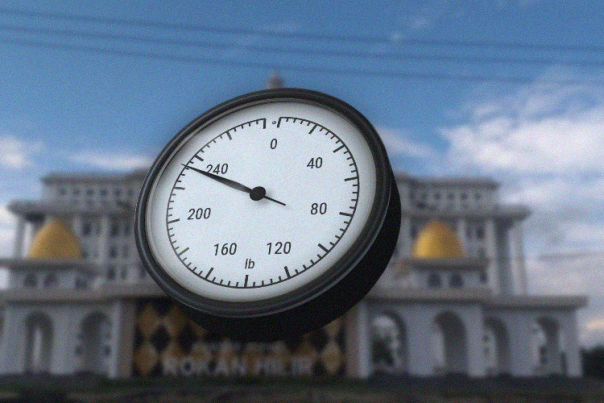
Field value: 232 lb
